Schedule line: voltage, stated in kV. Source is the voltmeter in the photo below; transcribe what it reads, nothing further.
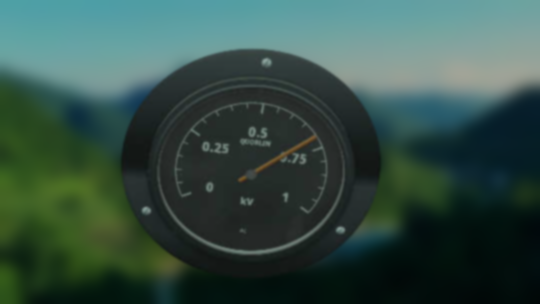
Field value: 0.7 kV
